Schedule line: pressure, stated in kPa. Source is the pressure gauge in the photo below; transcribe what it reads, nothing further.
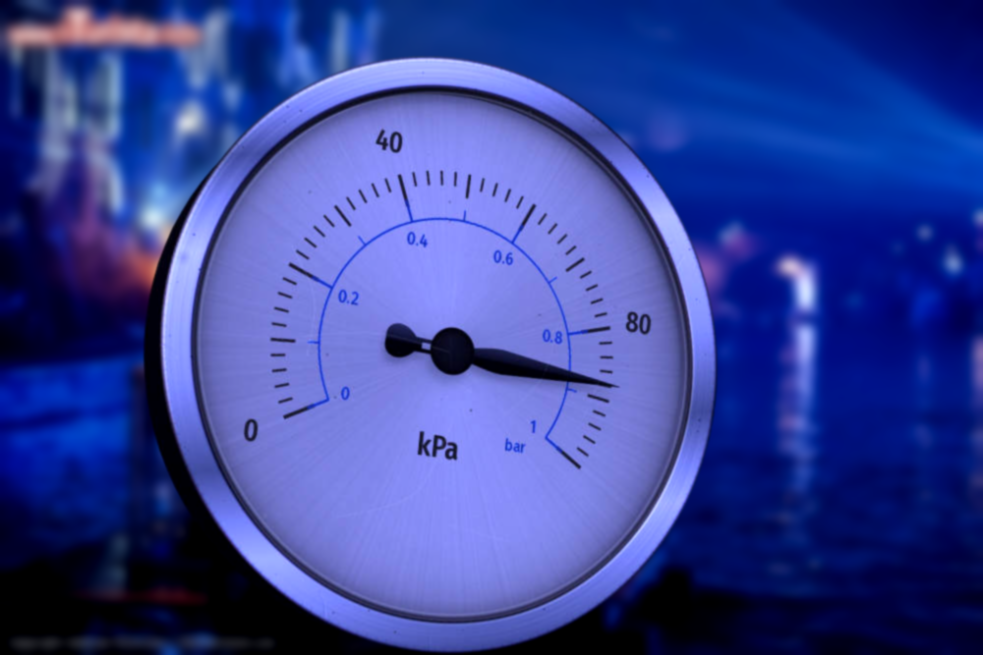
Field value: 88 kPa
